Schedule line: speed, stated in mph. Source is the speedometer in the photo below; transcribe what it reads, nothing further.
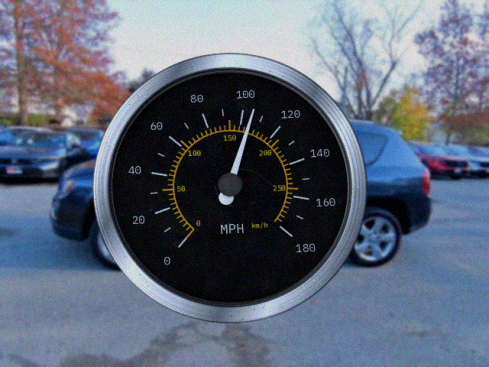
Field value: 105 mph
